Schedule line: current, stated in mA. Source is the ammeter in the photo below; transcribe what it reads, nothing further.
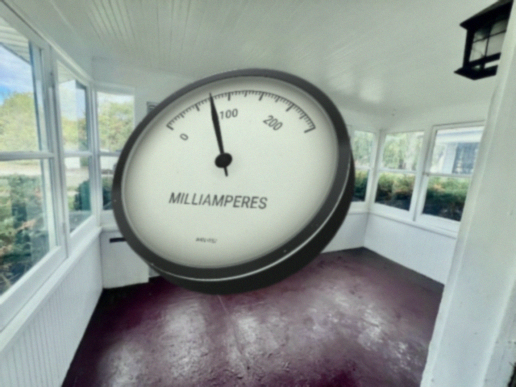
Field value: 75 mA
